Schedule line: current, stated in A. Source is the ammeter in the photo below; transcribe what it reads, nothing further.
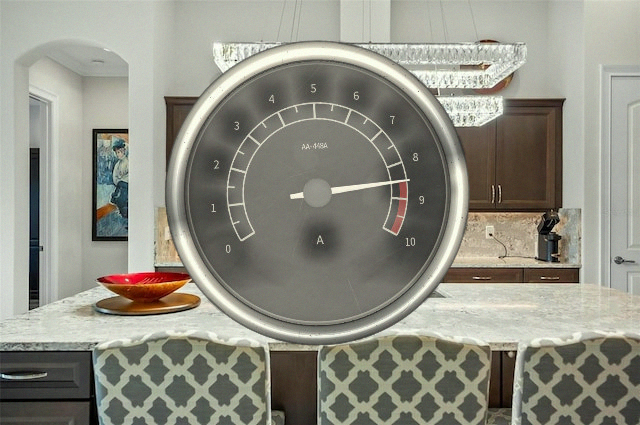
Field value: 8.5 A
